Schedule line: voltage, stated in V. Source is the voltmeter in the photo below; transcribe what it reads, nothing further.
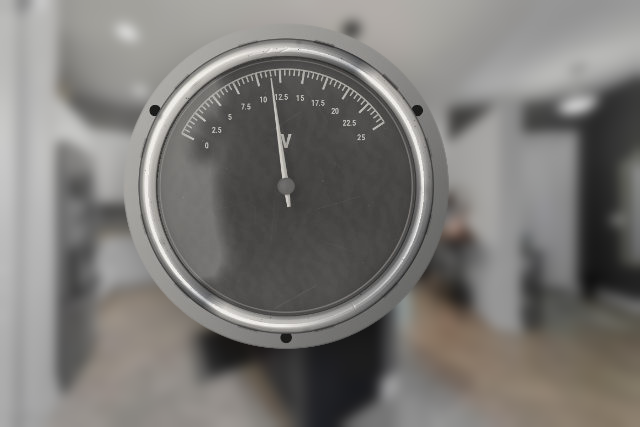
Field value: 11.5 V
